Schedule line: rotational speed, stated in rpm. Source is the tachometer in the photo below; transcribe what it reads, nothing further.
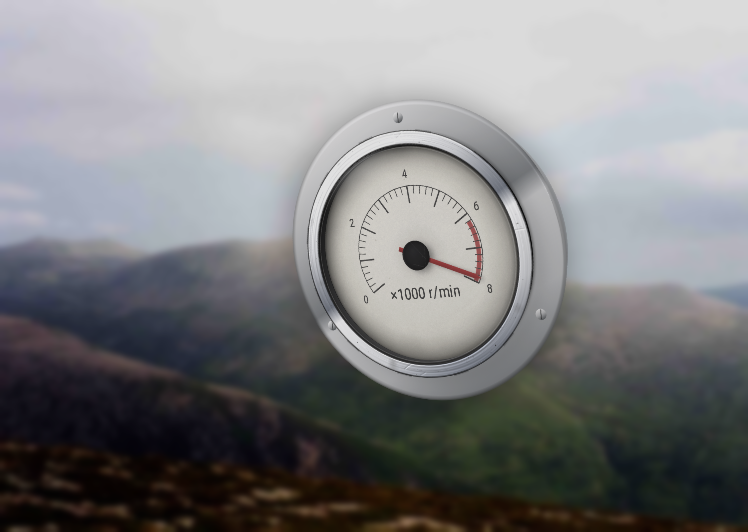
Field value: 7800 rpm
